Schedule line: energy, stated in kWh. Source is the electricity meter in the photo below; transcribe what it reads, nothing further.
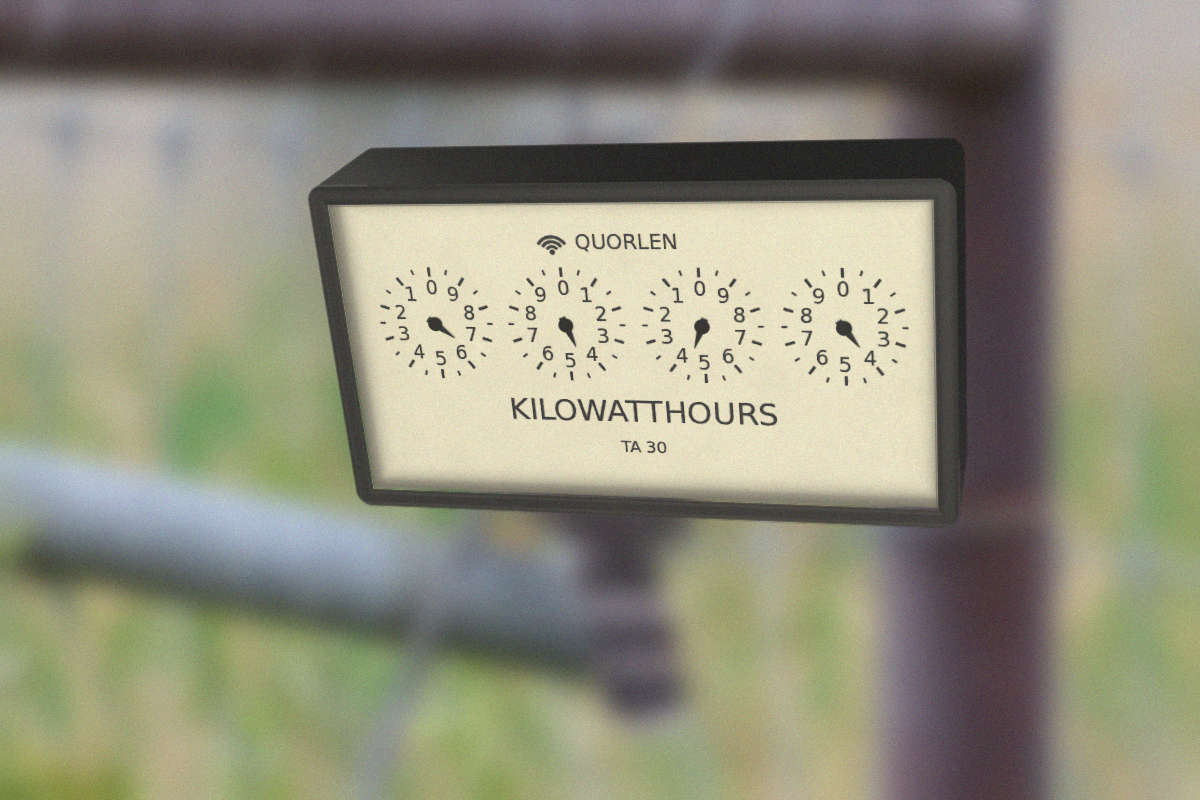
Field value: 6444 kWh
